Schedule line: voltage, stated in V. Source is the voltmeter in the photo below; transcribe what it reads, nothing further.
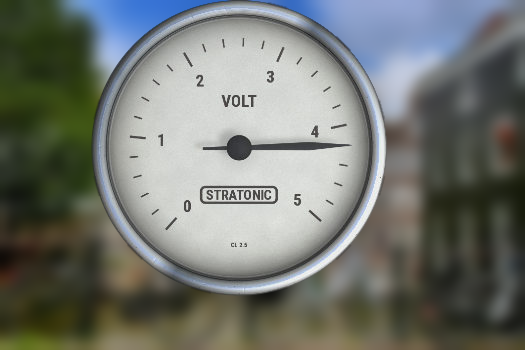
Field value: 4.2 V
